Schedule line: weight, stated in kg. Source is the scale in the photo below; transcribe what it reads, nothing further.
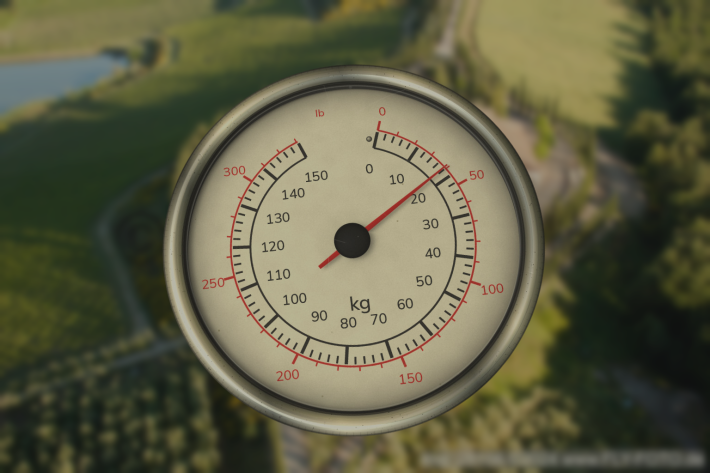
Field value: 18 kg
